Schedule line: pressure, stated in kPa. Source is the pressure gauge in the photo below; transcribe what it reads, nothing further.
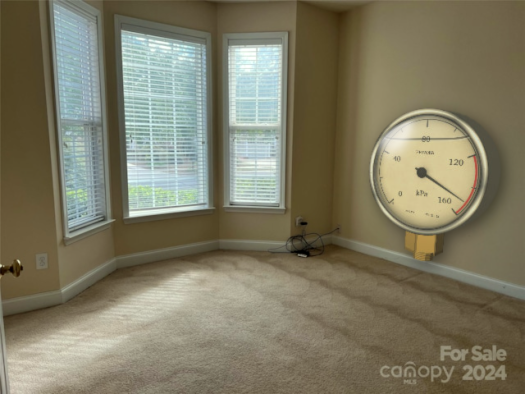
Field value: 150 kPa
